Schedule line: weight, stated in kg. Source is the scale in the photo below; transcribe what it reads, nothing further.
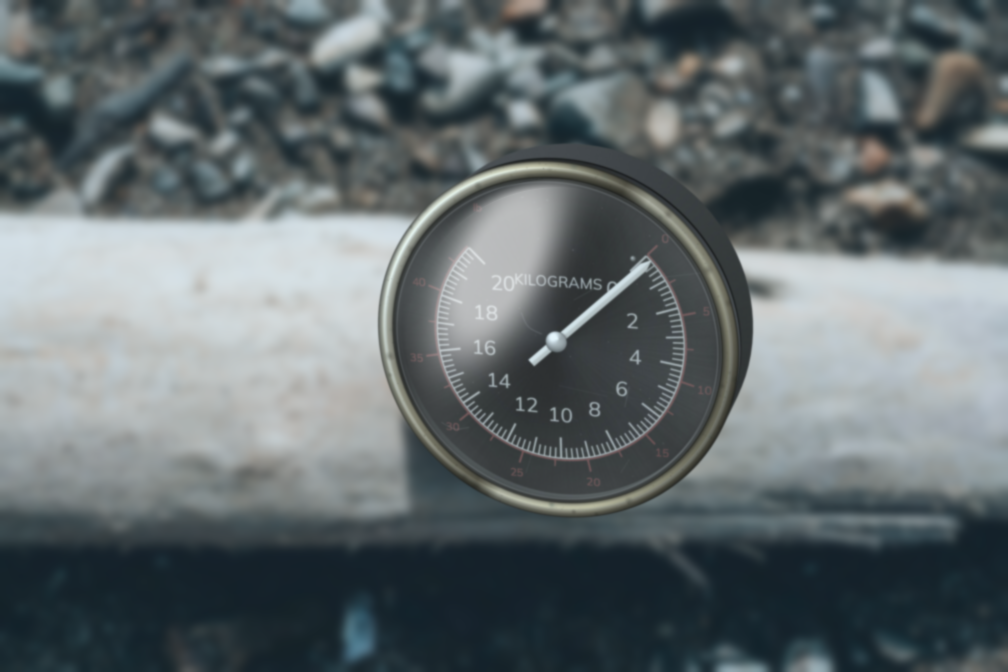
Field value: 0.2 kg
